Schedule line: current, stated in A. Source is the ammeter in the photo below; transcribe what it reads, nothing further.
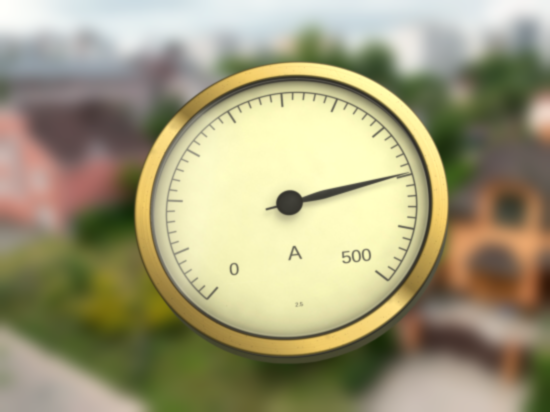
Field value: 400 A
